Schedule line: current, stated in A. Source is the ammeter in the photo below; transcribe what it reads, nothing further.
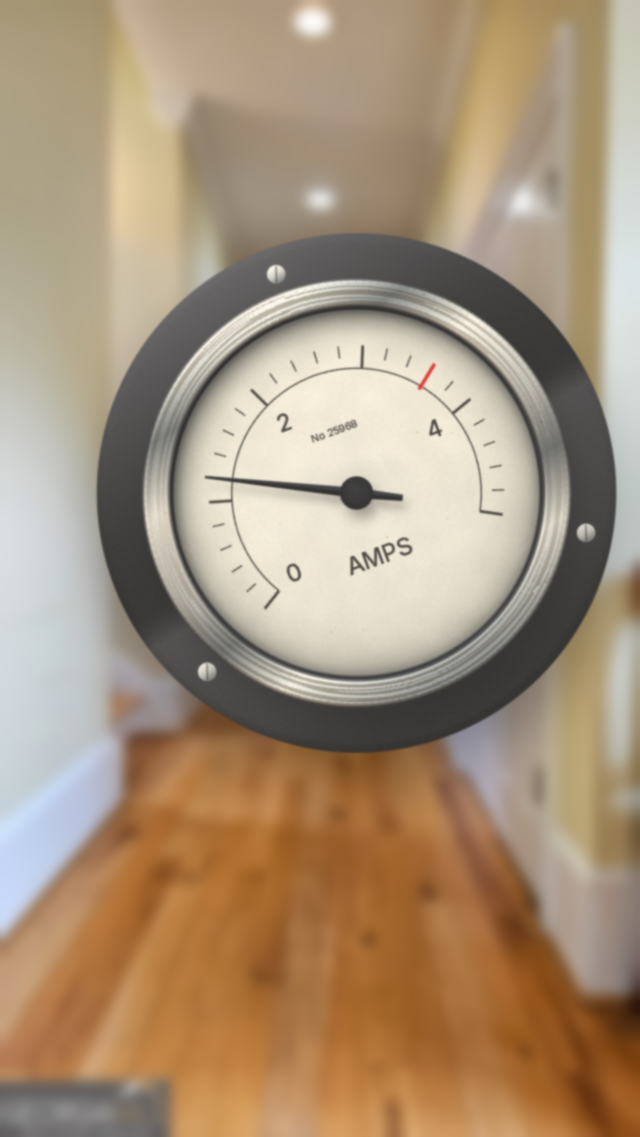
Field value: 1.2 A
